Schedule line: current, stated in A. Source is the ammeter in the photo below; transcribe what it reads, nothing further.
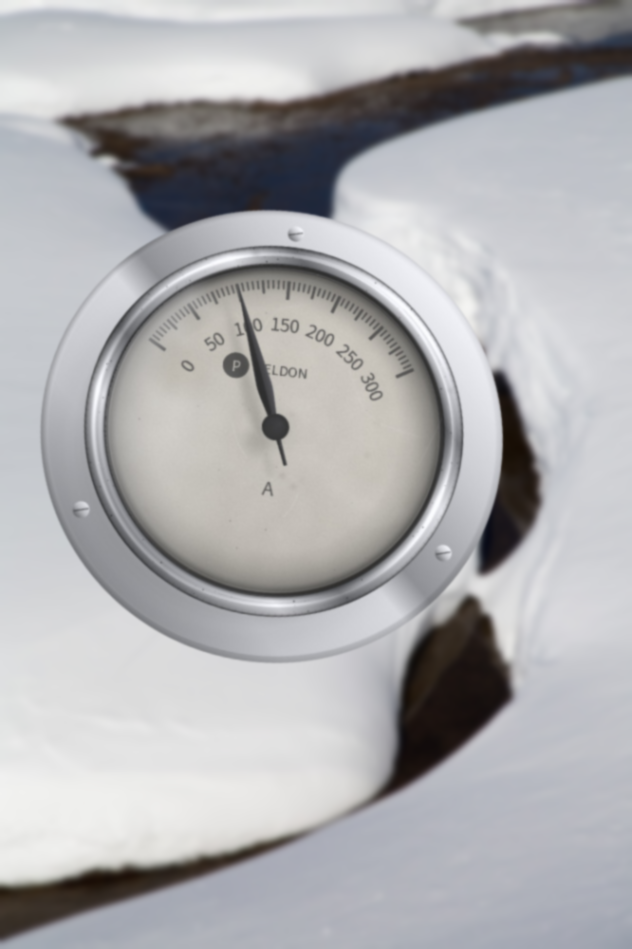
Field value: 100 A
